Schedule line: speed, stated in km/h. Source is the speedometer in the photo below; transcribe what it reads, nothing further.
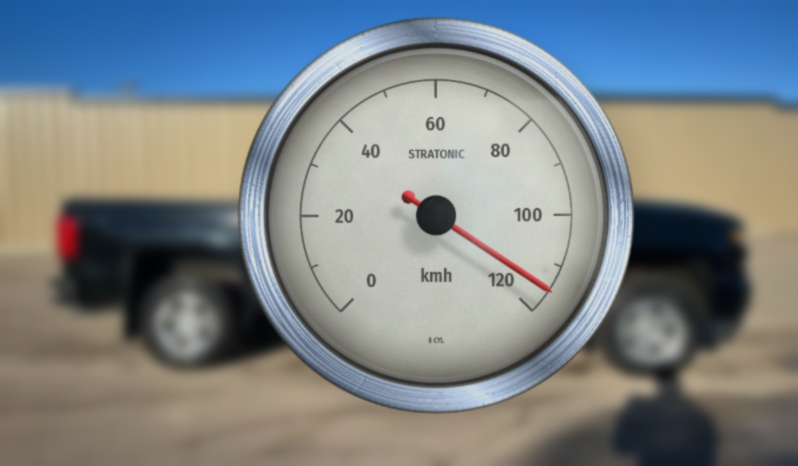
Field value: 115 km/h
